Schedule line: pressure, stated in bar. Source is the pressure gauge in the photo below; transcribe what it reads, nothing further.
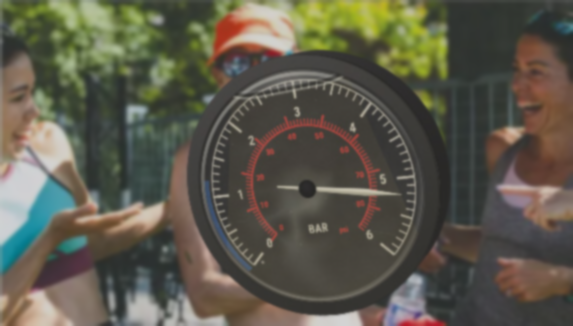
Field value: 5.2 bar
